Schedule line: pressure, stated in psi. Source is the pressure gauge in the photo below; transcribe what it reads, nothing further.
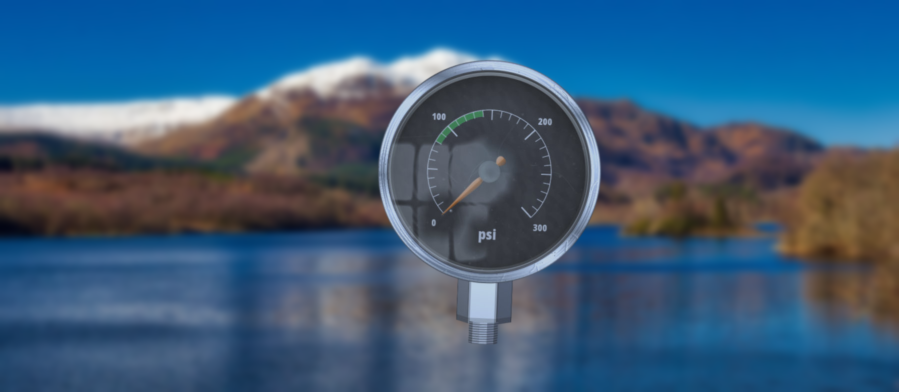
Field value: 0 psi
